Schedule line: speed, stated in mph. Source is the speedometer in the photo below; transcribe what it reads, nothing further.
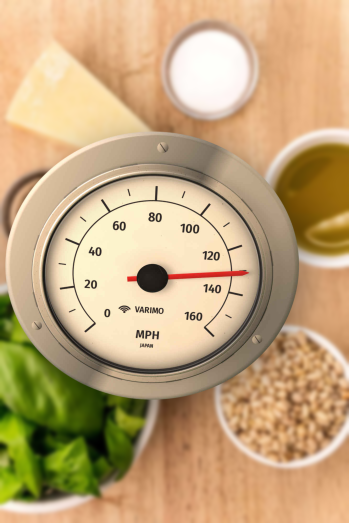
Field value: 130 mph
